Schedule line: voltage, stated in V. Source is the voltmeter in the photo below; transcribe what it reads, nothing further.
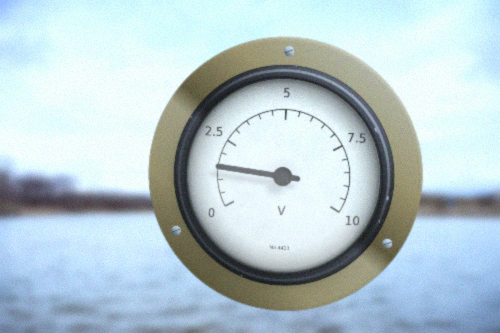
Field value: 1.5 V
